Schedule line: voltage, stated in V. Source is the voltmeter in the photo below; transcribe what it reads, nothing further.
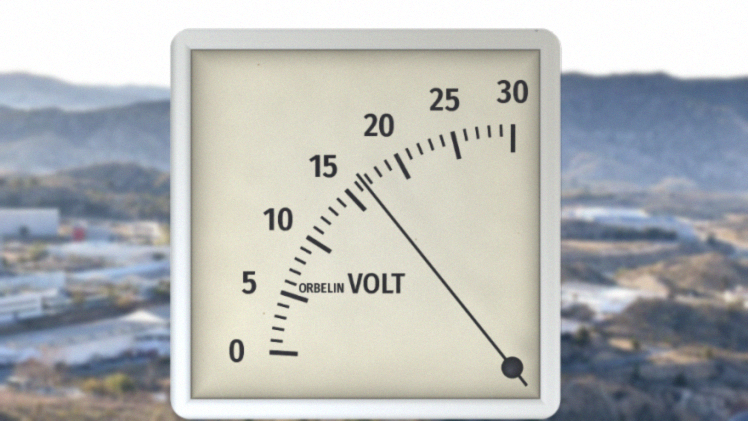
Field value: 16.5 V
